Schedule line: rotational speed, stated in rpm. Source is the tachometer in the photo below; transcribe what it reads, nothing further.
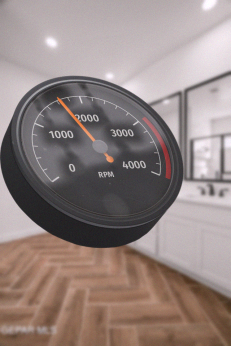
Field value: 1600 rpm
